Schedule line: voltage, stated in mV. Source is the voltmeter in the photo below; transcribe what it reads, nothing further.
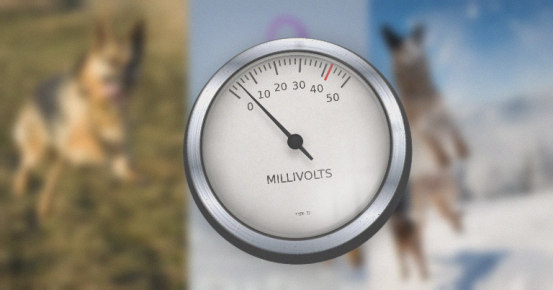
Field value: 4 mV
